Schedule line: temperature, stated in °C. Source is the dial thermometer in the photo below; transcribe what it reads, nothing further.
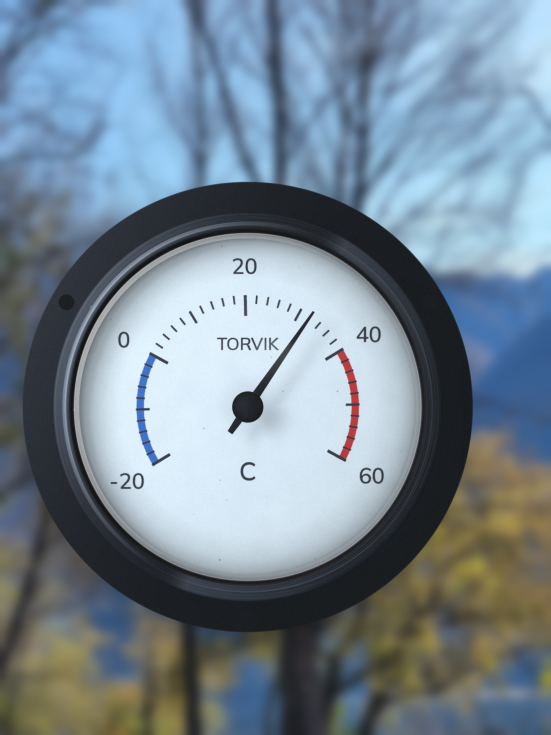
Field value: 32 °C
